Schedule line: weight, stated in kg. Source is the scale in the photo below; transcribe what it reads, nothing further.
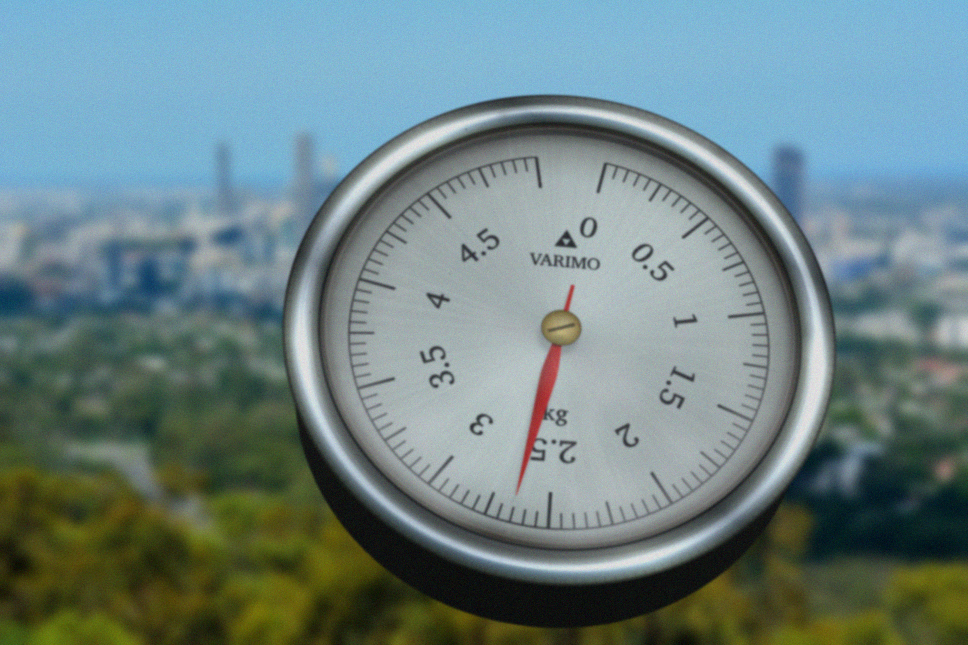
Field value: 2.65 kg
